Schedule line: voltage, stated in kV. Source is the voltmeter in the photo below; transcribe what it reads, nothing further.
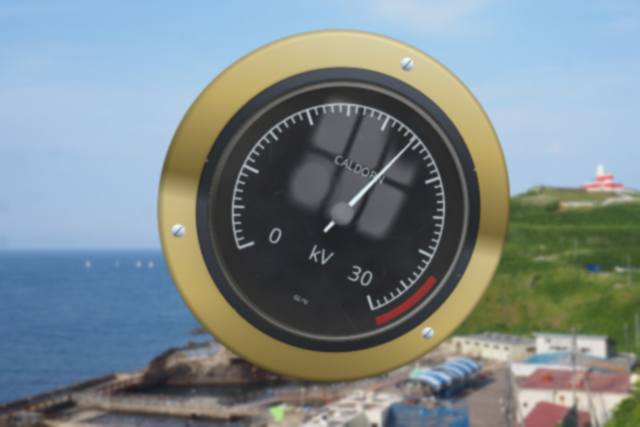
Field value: 17 kV
